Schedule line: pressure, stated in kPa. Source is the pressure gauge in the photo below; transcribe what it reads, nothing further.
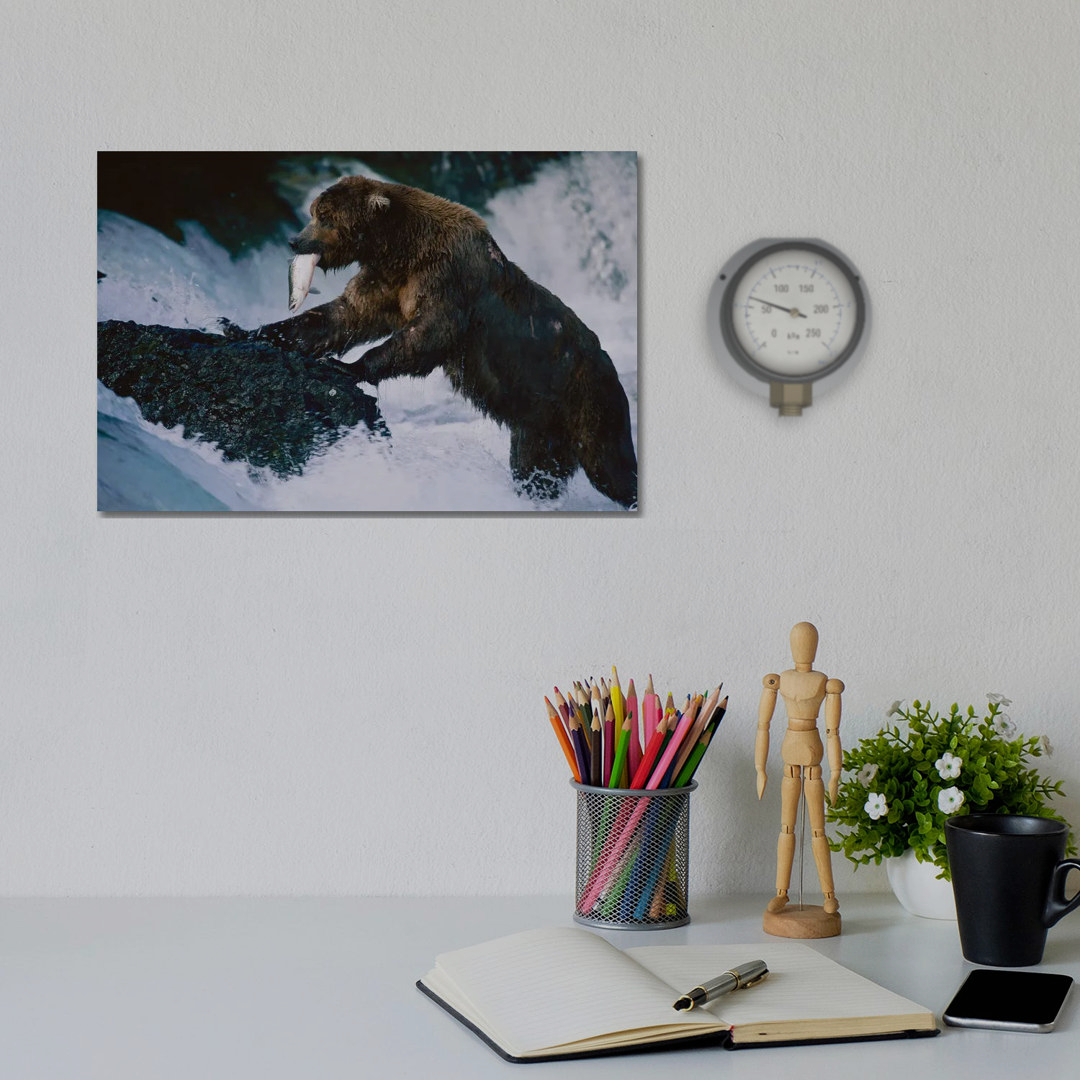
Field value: 60 kPa
